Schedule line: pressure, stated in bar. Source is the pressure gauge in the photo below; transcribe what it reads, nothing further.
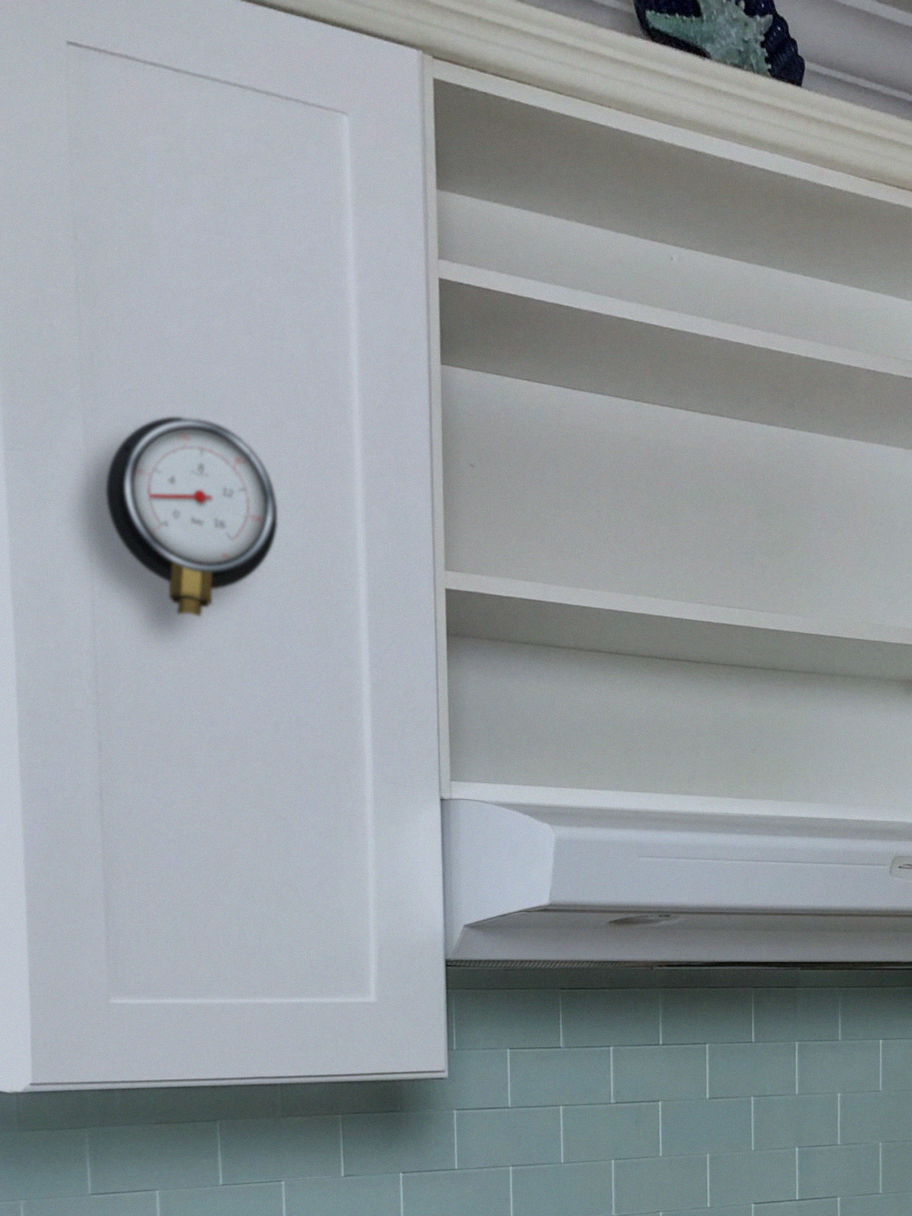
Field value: 2 bar
